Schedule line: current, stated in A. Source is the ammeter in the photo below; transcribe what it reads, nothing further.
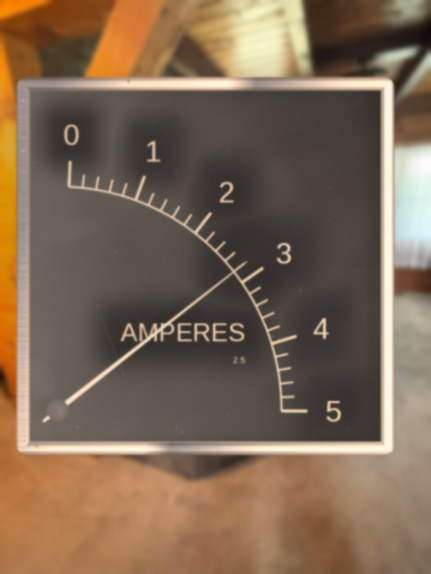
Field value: 2.8 A
